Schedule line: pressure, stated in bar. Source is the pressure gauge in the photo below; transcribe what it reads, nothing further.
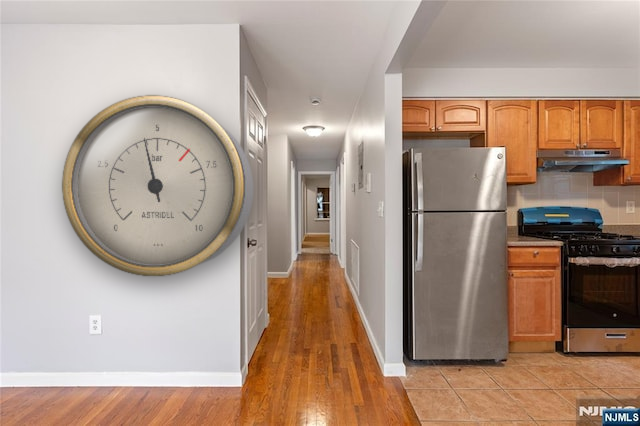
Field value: 4.5 bar
